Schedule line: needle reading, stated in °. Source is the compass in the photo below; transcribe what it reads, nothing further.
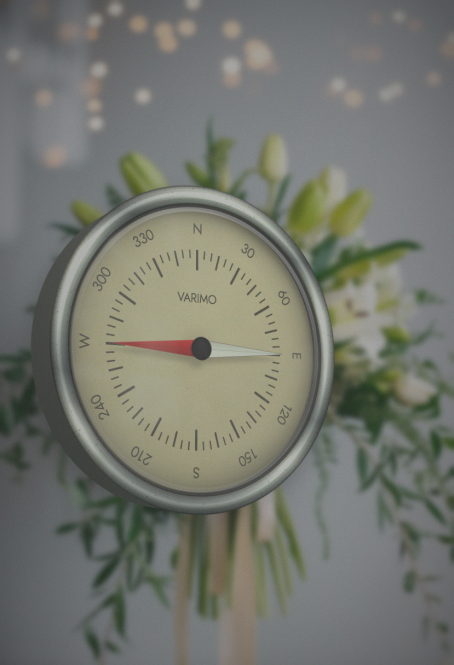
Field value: 270 °
